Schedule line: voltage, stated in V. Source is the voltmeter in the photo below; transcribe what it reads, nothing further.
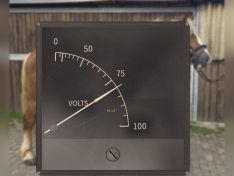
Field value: 80 V
